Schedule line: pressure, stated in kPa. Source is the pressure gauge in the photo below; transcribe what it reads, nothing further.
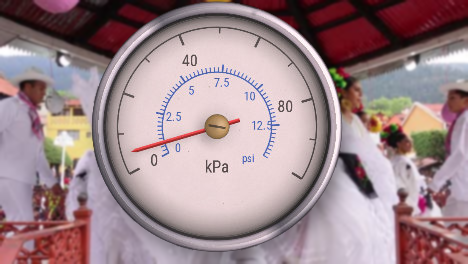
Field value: 5 kPa
